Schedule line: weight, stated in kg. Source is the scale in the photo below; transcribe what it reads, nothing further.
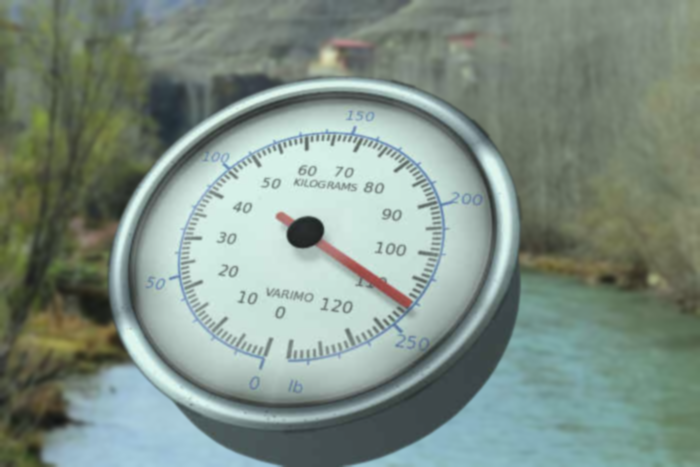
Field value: 110 kg
